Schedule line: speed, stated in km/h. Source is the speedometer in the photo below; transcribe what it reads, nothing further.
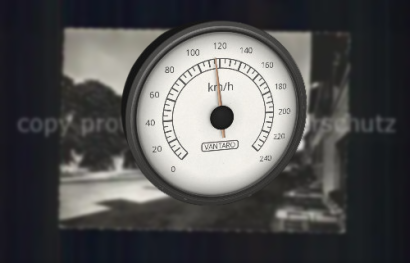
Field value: 115 km/h
